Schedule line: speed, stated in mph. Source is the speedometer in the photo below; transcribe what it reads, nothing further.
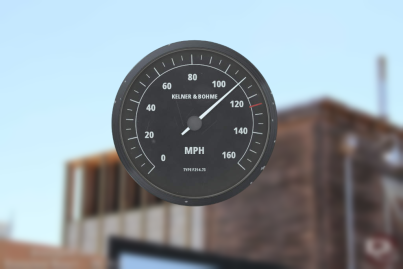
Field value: 110 mph
